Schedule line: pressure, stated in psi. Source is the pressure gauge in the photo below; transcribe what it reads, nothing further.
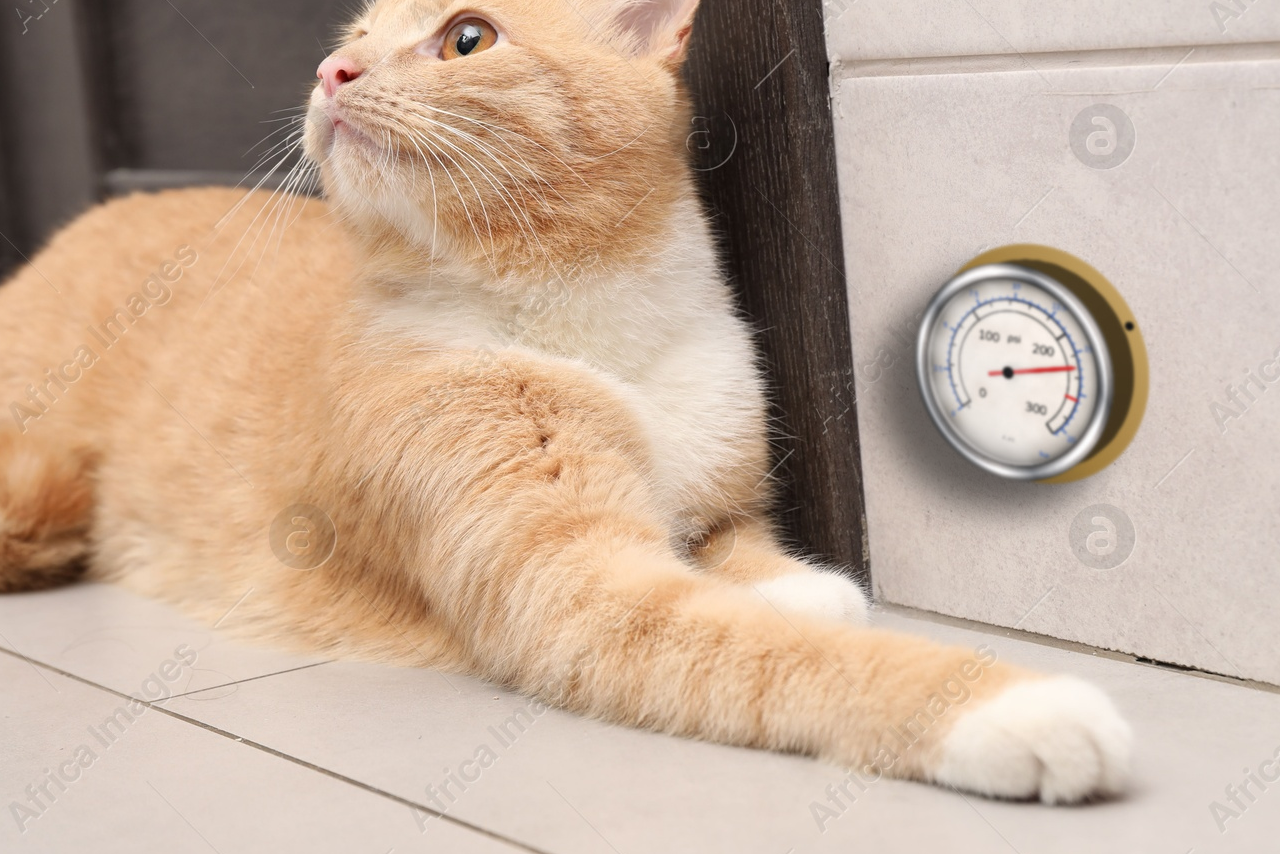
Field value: 230 psi
